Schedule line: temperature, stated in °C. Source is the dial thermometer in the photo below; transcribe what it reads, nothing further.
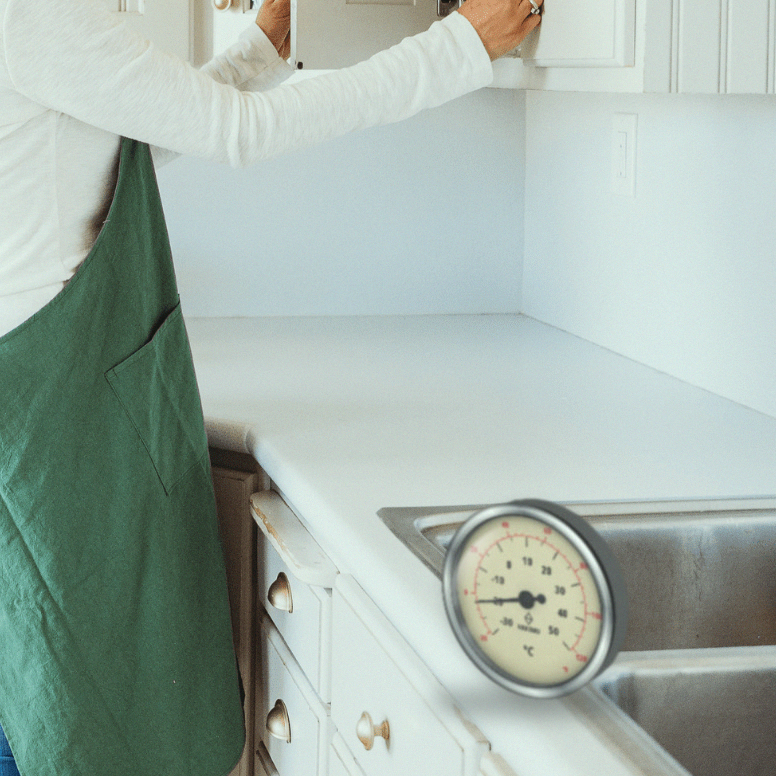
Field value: -20 °C
